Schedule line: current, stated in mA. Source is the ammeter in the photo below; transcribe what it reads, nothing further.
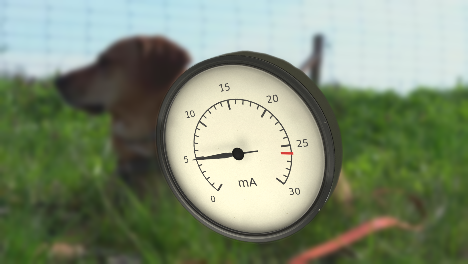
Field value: 5 mA
